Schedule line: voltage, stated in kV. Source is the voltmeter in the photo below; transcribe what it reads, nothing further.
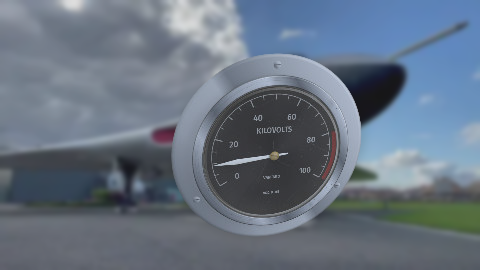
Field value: 10 kV
